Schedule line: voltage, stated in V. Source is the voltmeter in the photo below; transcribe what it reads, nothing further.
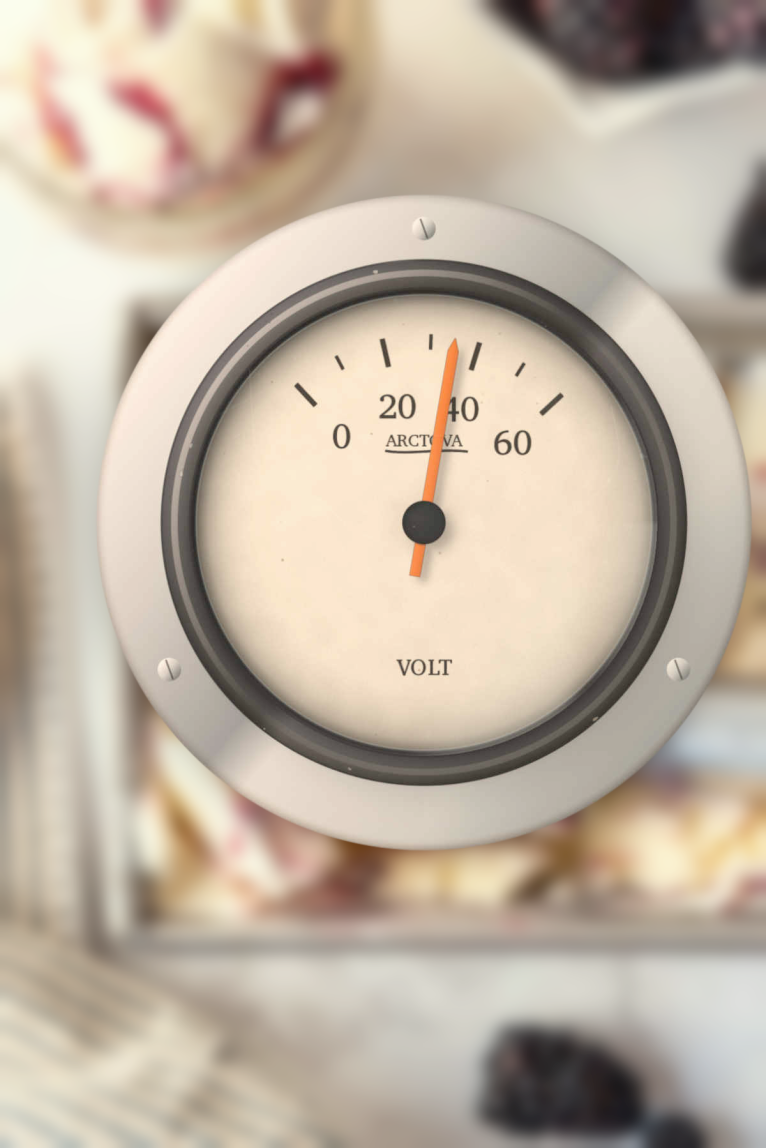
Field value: 35 V
